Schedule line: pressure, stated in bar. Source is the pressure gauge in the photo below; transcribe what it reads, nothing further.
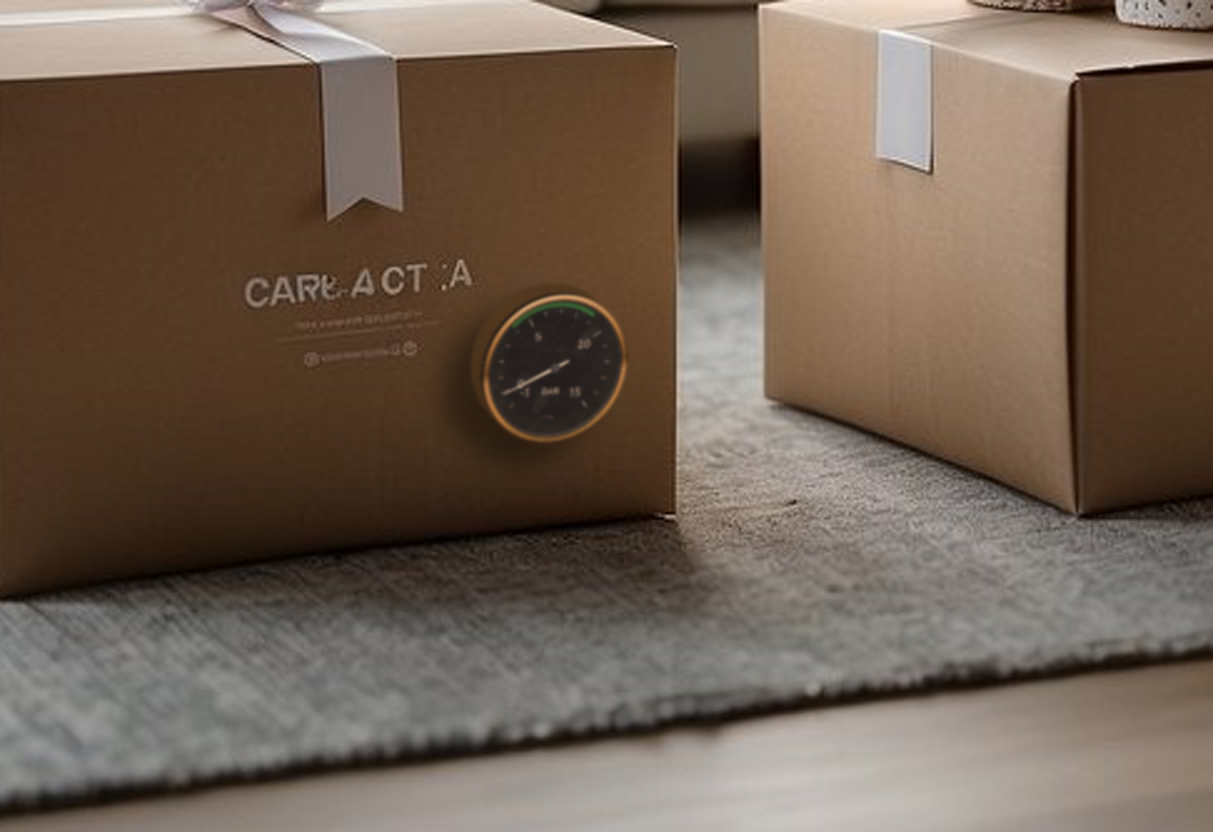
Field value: 0 bar
